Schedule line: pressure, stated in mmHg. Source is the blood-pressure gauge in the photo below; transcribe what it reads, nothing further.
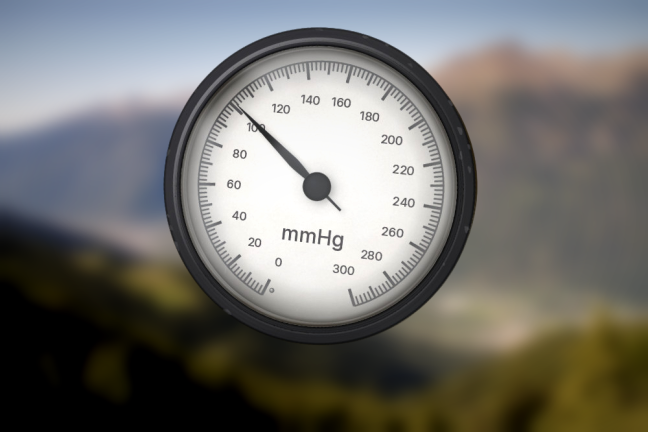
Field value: 102 mmHg
